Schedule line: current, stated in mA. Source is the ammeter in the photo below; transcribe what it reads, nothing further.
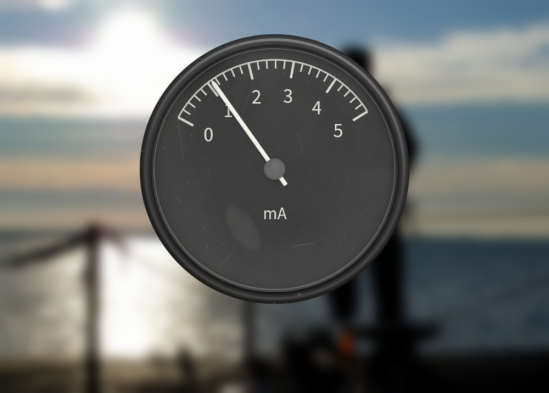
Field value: 1.1 mA
